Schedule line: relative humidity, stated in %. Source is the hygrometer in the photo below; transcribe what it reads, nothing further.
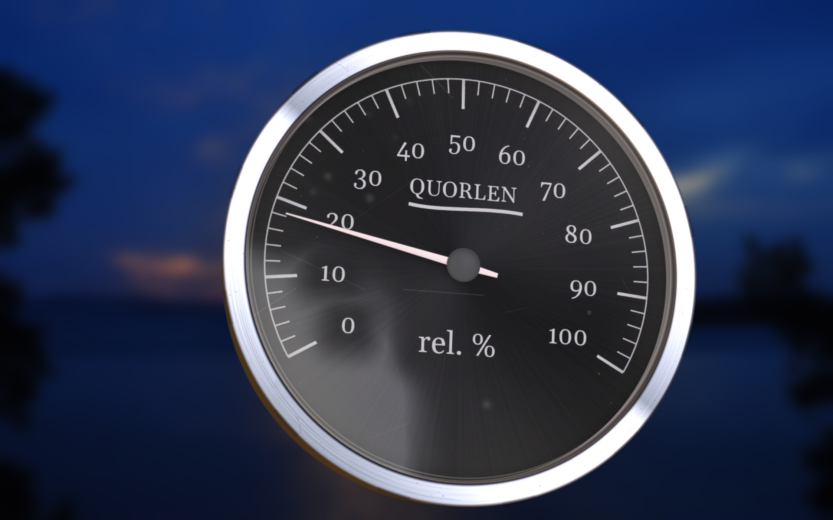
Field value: 18 %
